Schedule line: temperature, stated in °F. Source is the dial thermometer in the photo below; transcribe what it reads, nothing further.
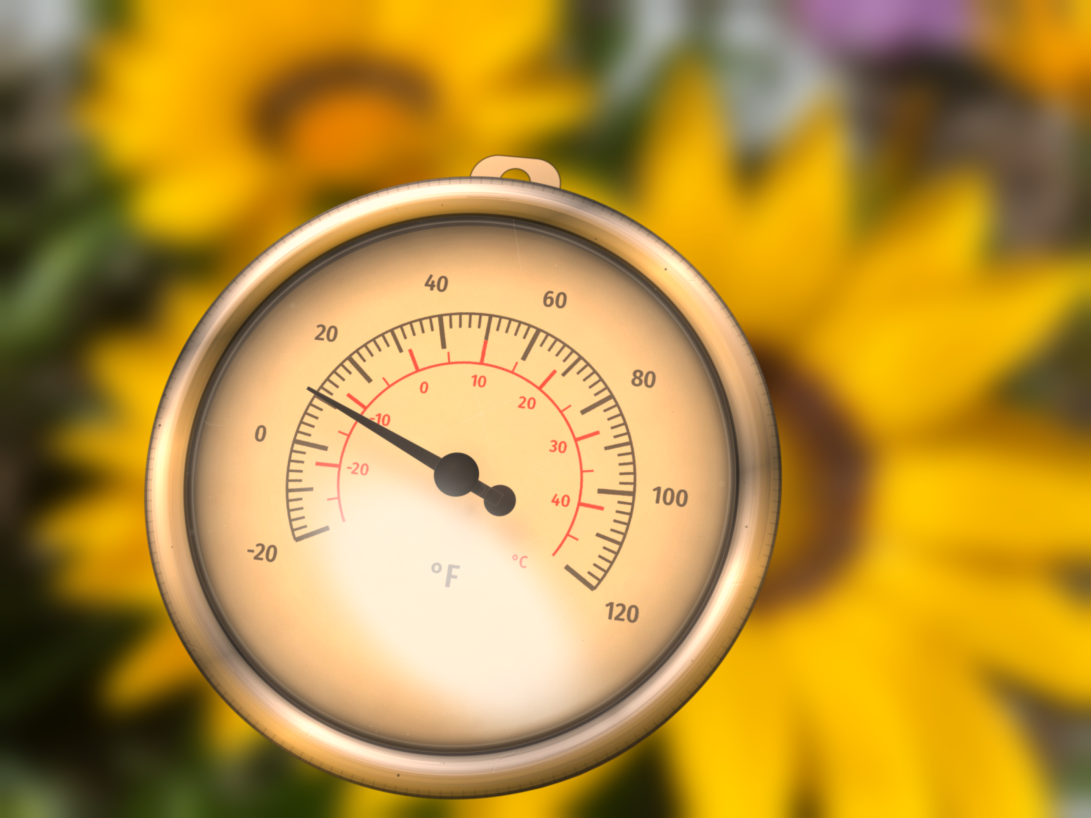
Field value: 10 °F
